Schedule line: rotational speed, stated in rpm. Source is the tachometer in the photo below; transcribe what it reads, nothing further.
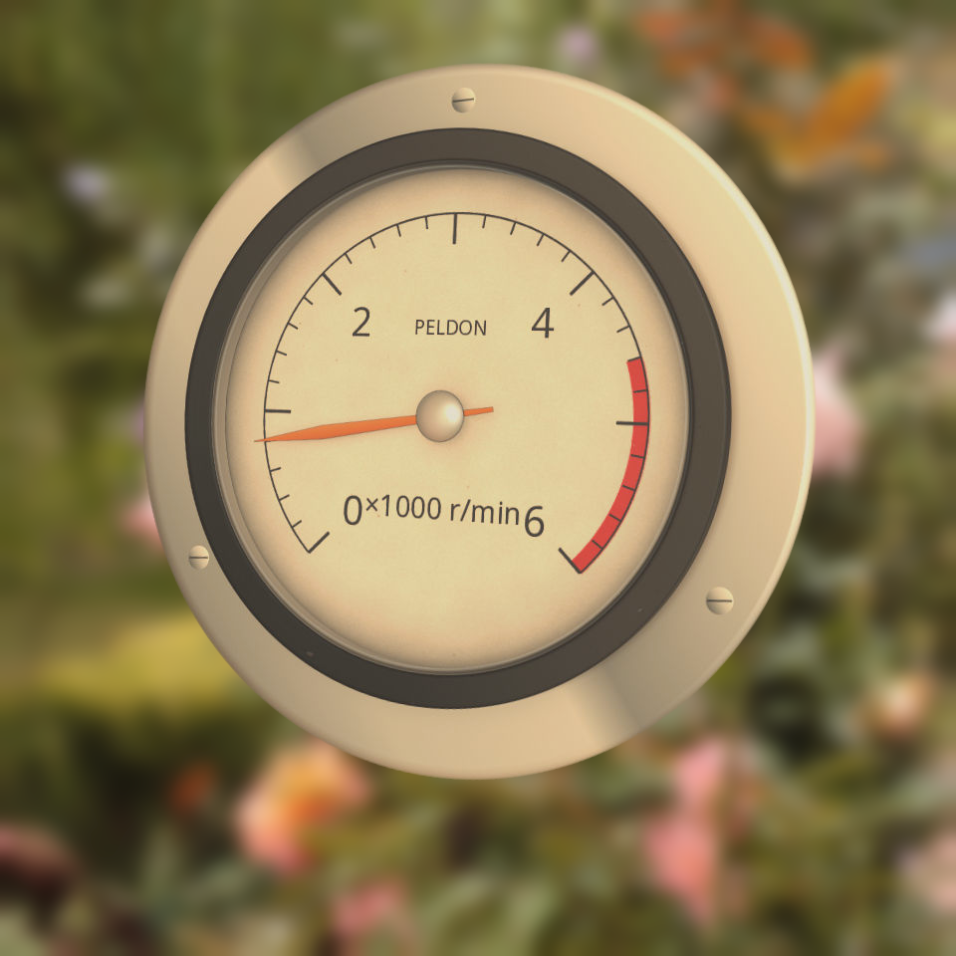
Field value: 800 rpm
